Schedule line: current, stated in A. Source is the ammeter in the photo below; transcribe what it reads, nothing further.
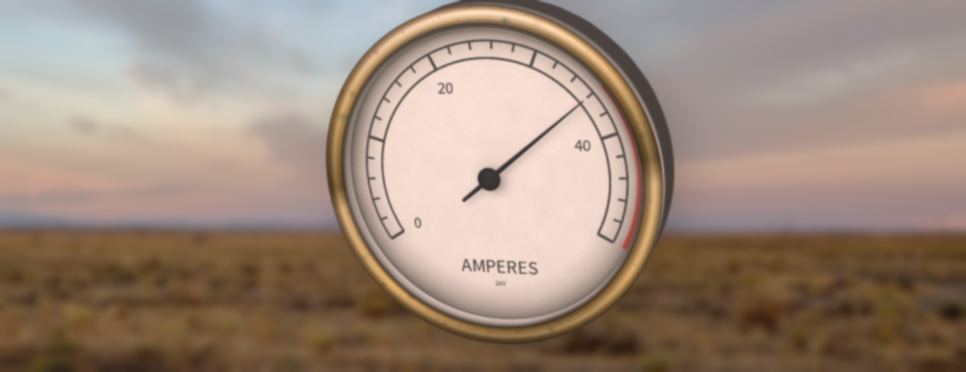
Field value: 36 A
